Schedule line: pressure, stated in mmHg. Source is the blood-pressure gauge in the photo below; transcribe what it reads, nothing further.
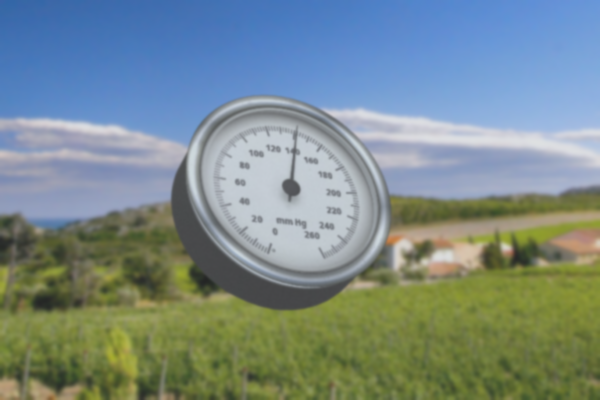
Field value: 140 mmHg
